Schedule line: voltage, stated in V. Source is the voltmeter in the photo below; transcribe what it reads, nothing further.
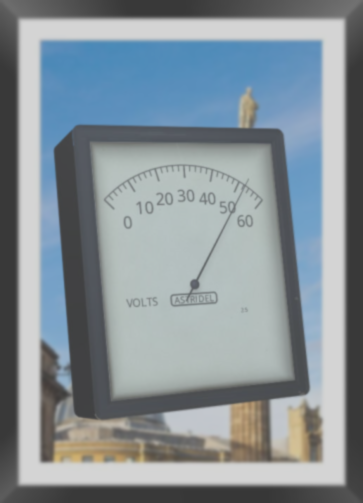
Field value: 52 V
